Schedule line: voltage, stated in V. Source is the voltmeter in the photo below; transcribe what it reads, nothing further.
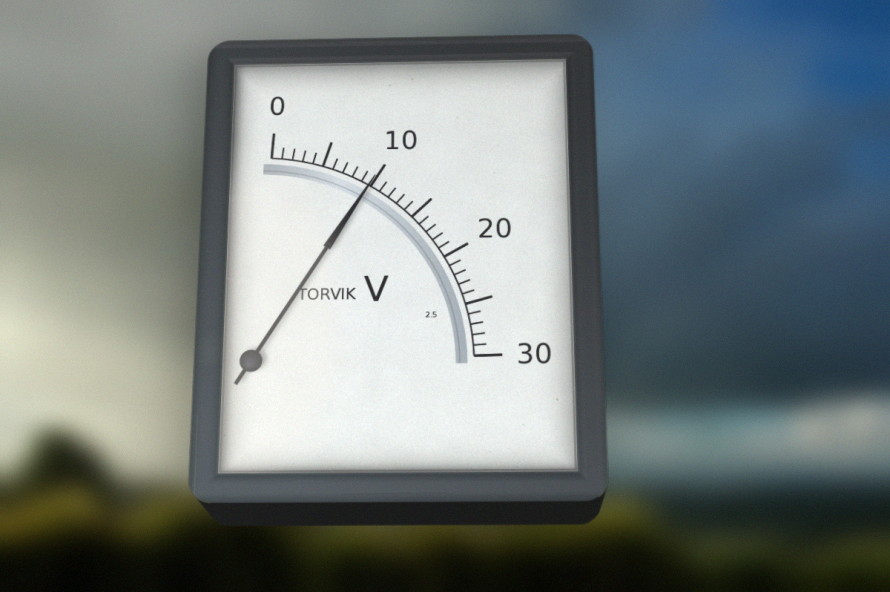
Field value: 10 V
